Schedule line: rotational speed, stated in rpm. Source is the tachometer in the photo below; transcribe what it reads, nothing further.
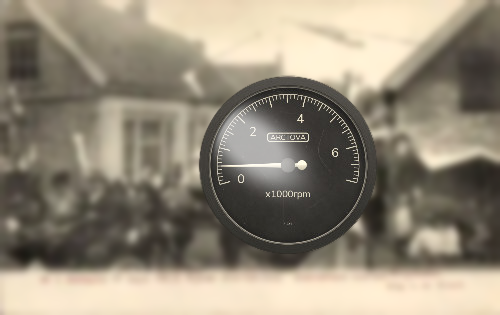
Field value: 500 rpm
